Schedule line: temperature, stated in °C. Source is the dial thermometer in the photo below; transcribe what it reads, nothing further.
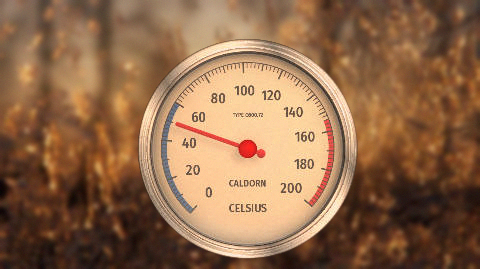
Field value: 50 °C
